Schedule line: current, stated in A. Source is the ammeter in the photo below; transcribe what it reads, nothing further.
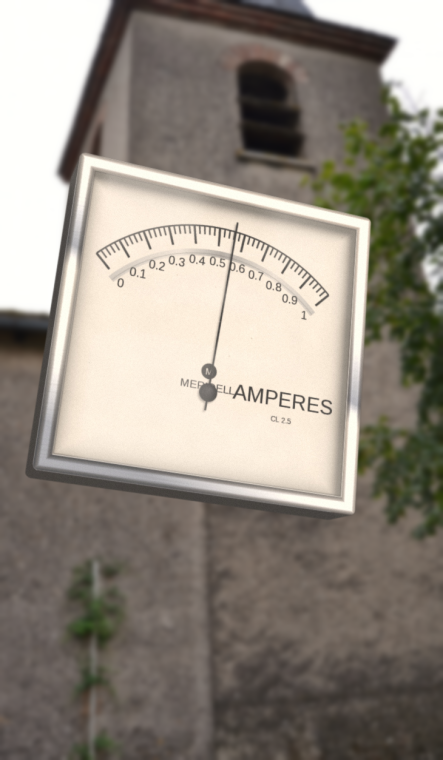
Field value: 0.56 A
